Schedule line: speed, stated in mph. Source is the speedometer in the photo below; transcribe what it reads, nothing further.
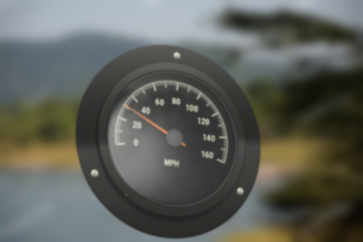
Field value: 30 mph
